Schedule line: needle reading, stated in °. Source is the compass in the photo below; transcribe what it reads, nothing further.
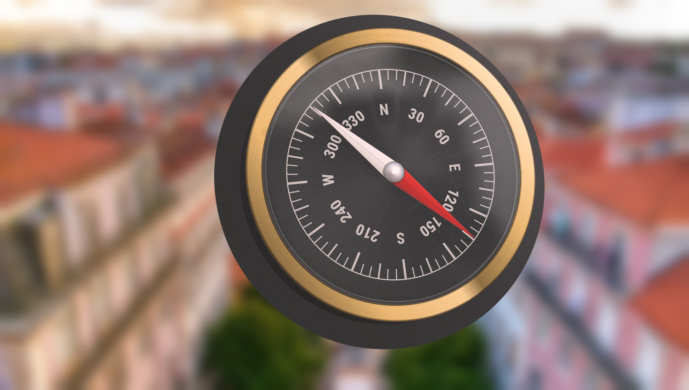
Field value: 135 °
